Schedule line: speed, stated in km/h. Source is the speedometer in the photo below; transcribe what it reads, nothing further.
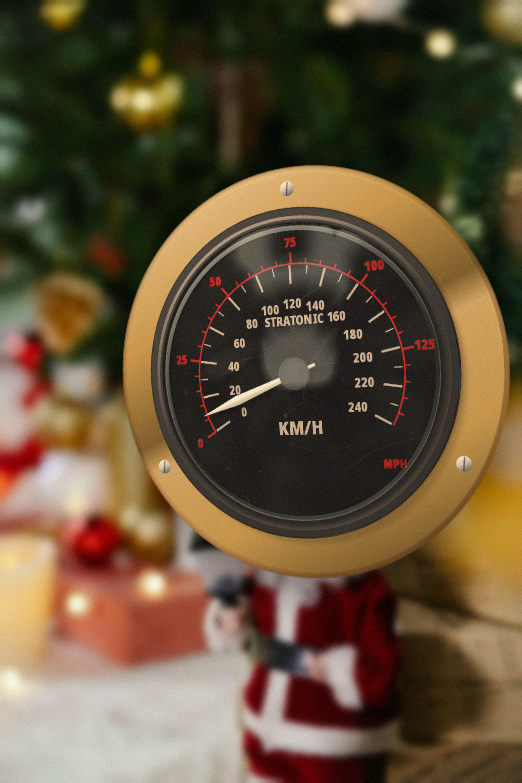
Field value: 10 km/h
